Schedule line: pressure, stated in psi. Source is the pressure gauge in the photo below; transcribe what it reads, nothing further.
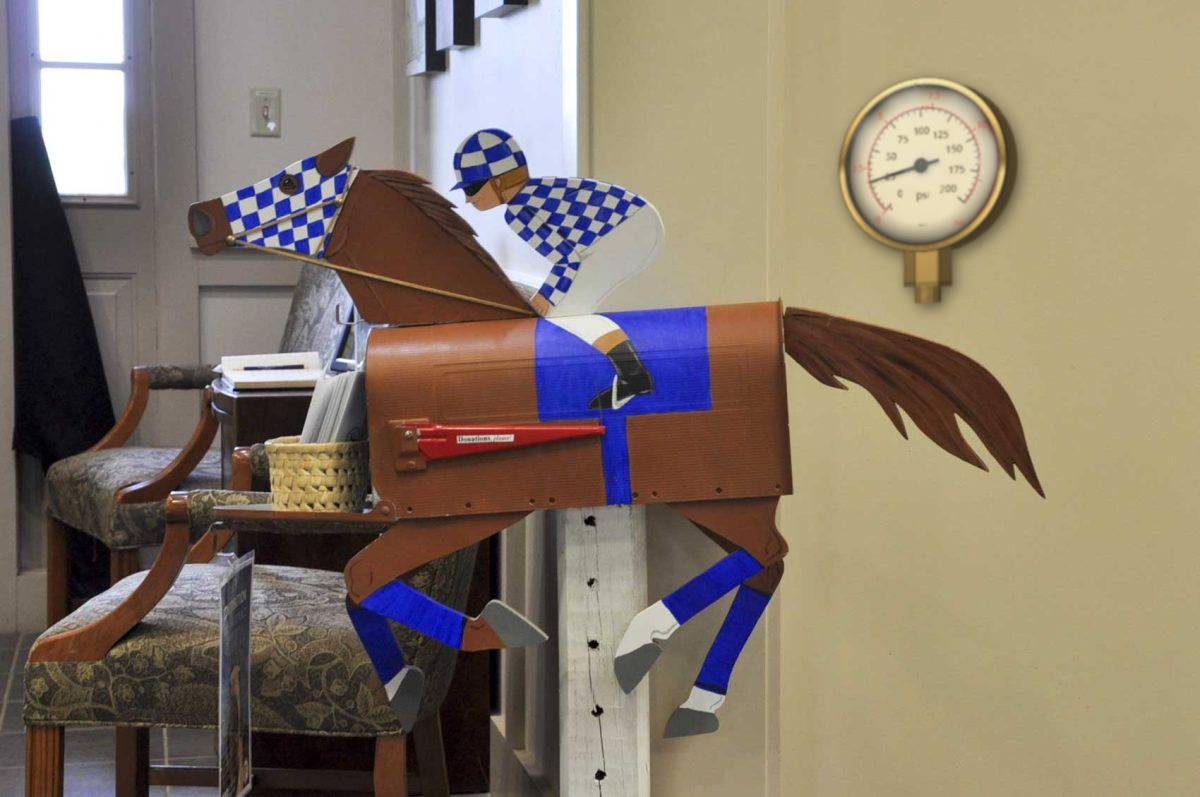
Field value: 25 psi
